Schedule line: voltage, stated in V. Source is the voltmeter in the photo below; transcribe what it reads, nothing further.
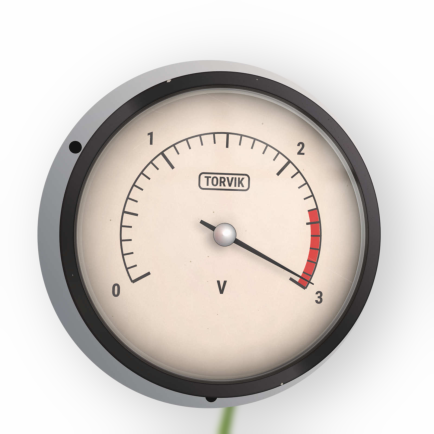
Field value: 2.95 V
